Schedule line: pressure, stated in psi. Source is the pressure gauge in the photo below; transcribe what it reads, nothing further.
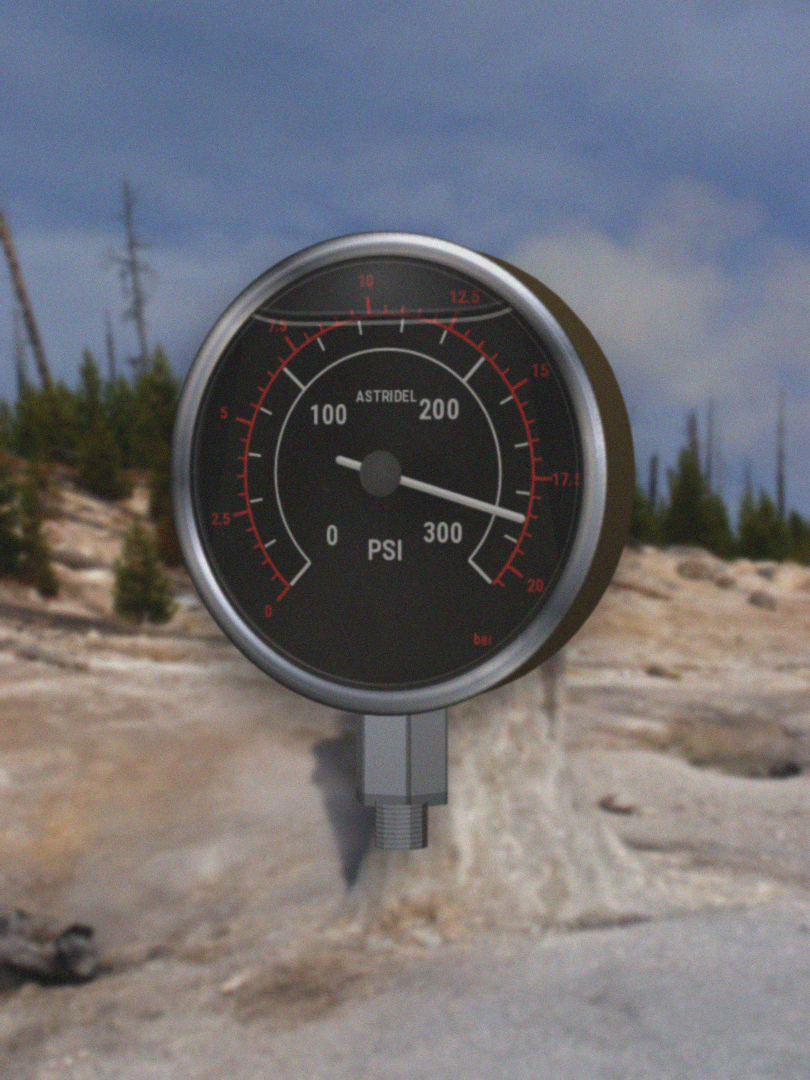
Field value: 270 psi
